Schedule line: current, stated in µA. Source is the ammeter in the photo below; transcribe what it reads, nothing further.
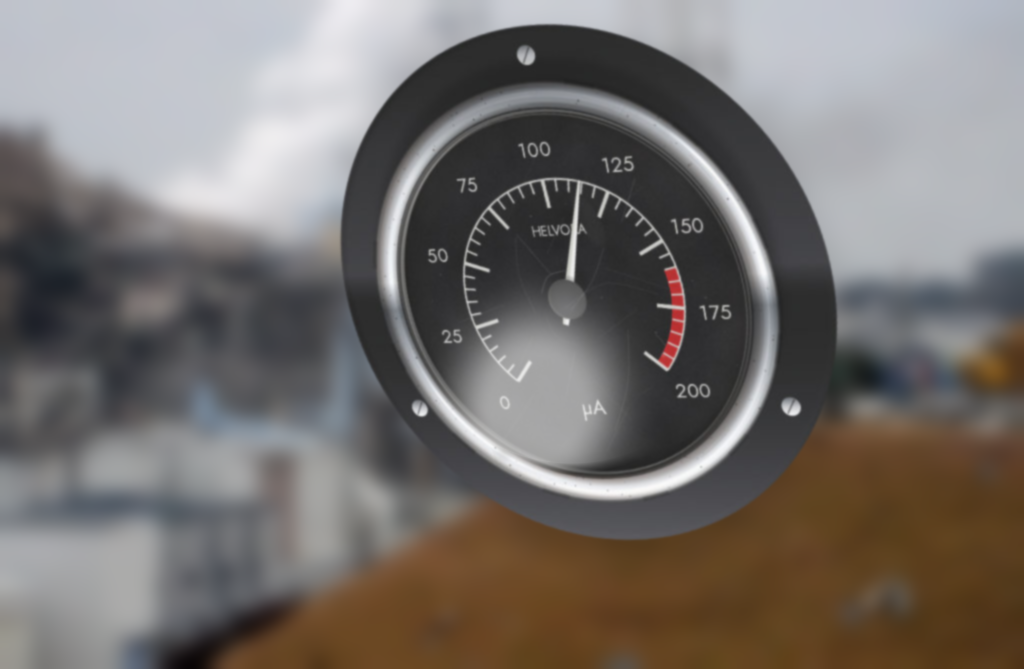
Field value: 115 µA
